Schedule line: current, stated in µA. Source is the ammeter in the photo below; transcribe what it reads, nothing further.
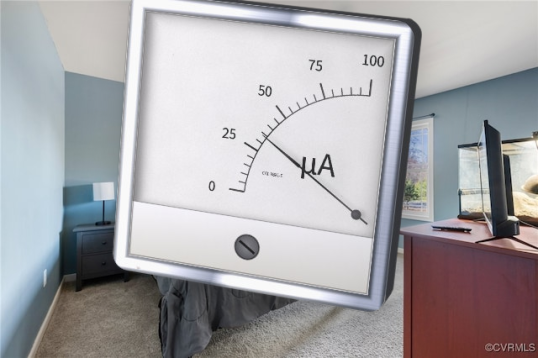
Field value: 35 µA
